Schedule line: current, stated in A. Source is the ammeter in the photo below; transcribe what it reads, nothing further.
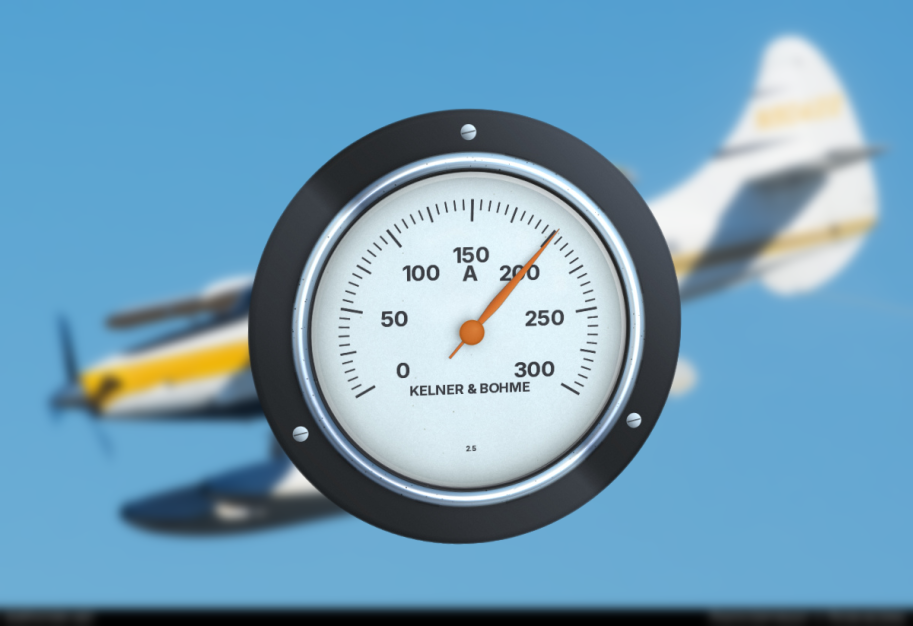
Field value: 200 A
